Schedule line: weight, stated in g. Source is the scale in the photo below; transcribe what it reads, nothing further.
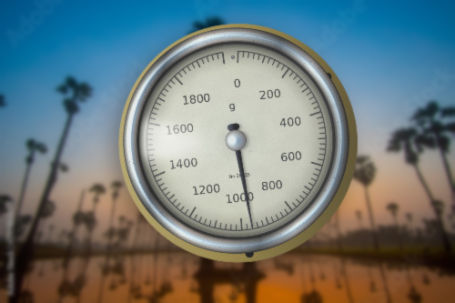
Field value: 960 g
